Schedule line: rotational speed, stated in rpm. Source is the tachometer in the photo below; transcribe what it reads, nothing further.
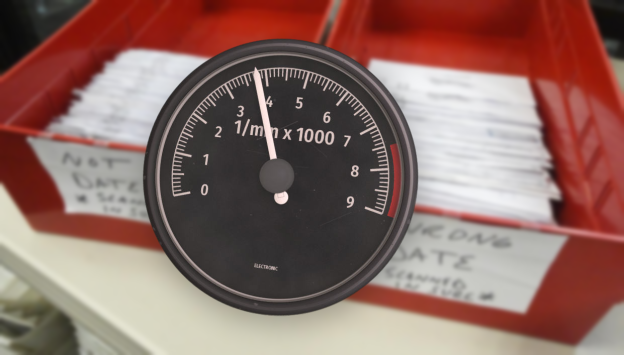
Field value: 3800 rpm
